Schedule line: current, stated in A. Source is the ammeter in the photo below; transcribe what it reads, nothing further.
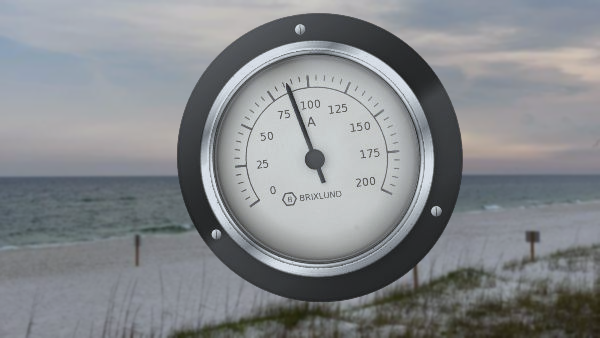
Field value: 87.5 A
